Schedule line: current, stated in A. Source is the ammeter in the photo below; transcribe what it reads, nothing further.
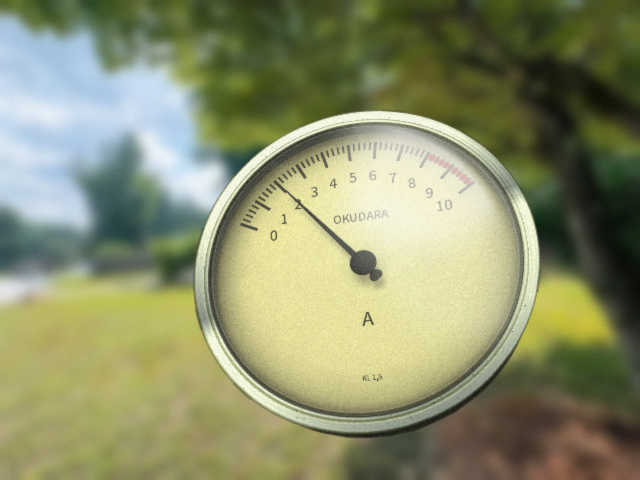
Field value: 2 A
